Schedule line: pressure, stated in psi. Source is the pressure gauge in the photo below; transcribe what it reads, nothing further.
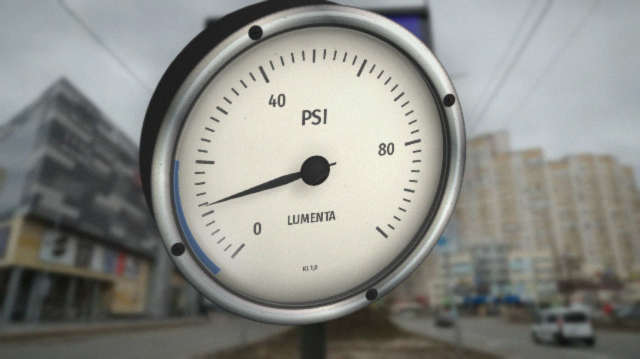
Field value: 12 psi
